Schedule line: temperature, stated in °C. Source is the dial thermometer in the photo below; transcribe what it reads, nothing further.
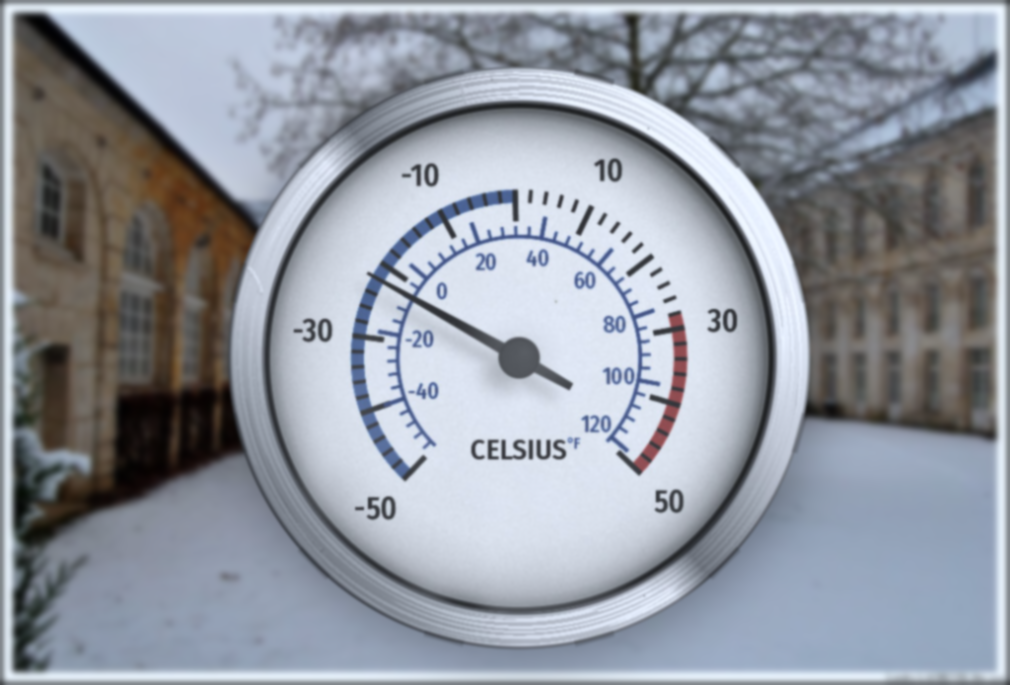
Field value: -22 °C
